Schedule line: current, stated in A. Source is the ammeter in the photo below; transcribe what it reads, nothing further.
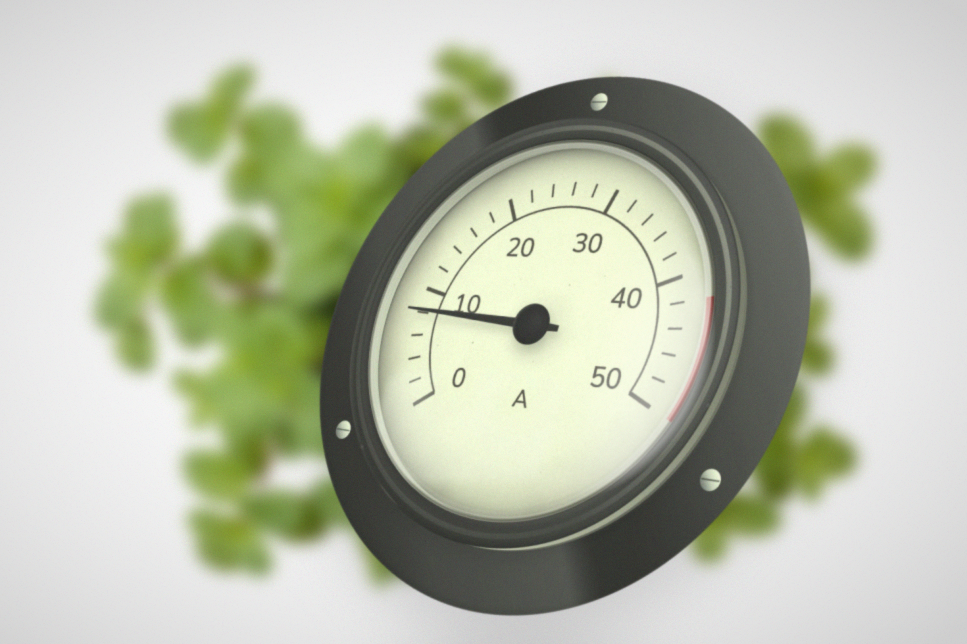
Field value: 8 A
